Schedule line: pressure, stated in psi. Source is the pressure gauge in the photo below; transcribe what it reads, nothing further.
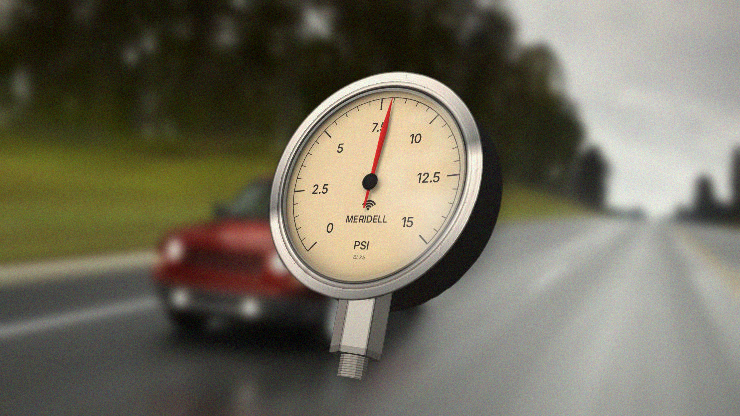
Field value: 8 psi
